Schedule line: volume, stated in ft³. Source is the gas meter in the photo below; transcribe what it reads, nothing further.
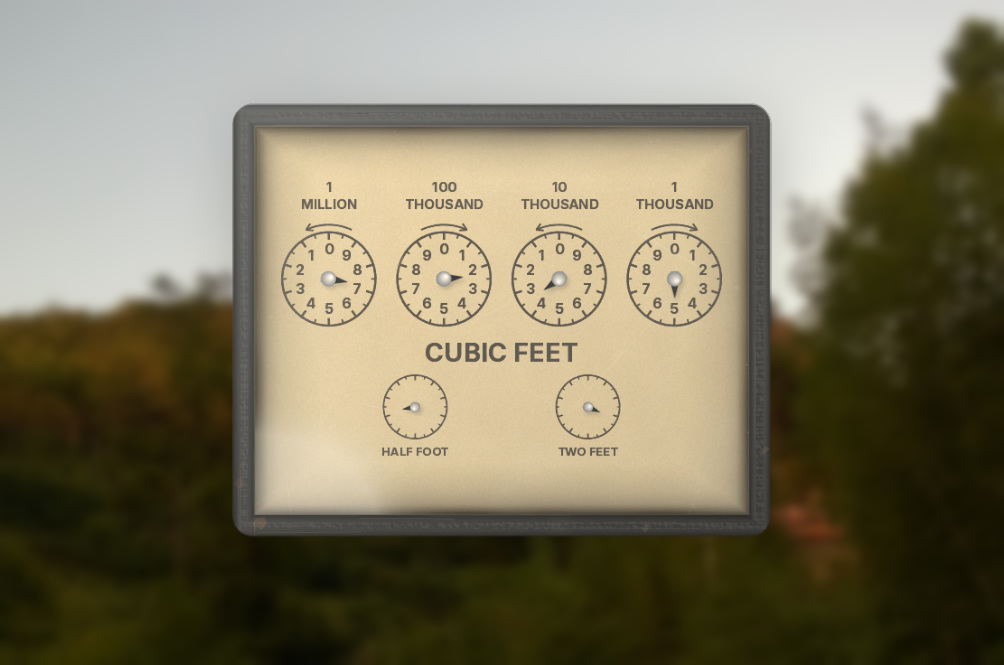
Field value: 723500 ft³
